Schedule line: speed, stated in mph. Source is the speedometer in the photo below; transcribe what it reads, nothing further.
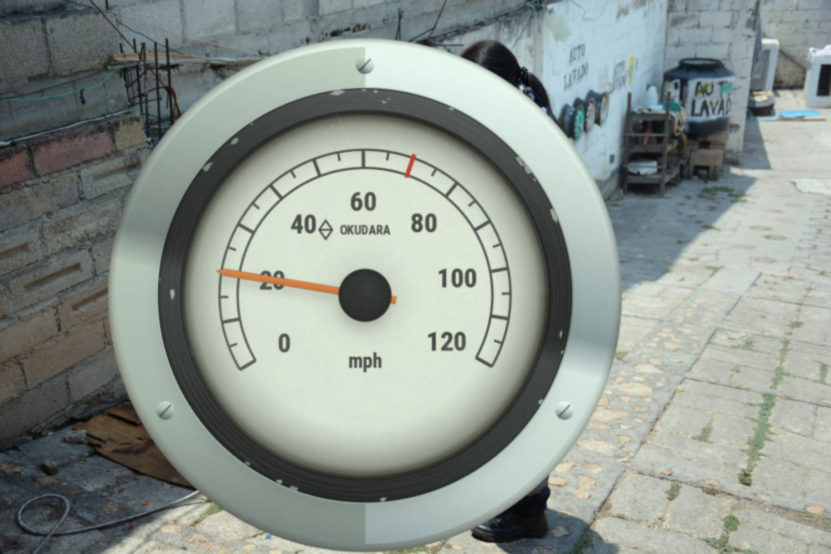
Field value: 20 mph
